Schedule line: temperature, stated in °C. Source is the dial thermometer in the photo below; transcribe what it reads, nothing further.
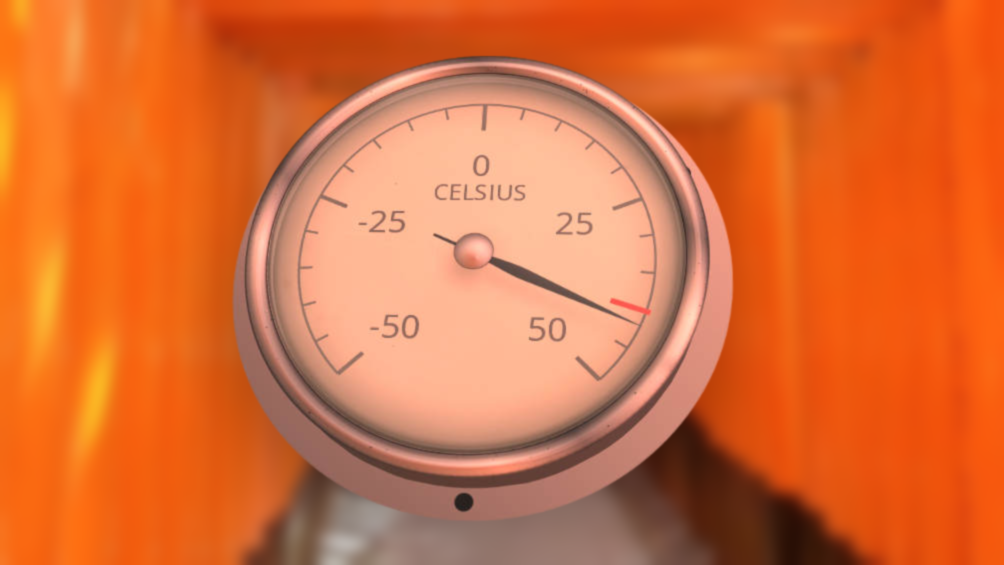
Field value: 42.5 °C
